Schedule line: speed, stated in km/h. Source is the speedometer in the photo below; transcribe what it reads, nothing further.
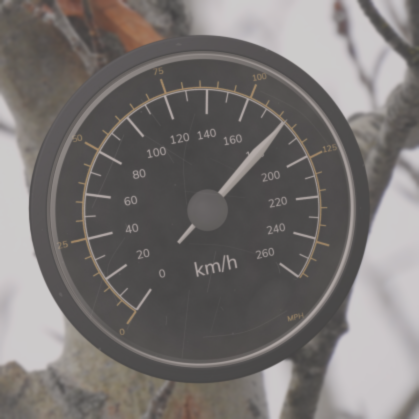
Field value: 180 km/h
